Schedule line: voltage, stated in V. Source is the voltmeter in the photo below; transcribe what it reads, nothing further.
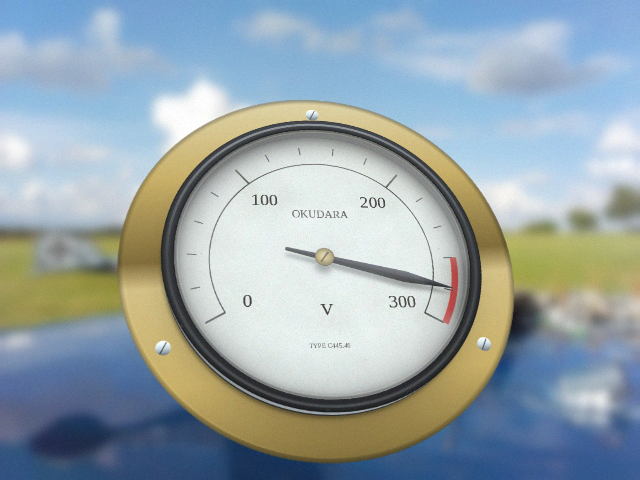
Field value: 280 V
